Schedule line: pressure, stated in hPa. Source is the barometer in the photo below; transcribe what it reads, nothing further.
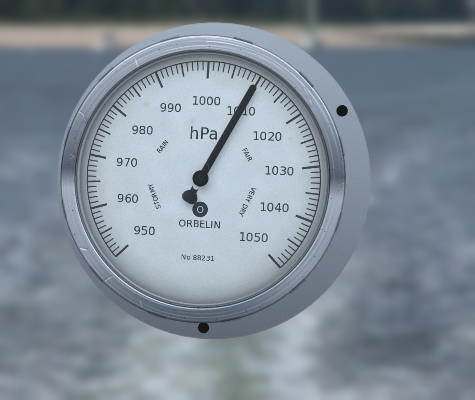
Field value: 1010 hPa
